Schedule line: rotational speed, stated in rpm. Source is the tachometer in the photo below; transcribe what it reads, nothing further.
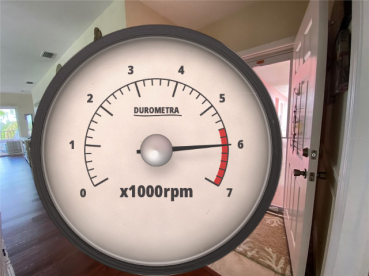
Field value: 6000 rpm
